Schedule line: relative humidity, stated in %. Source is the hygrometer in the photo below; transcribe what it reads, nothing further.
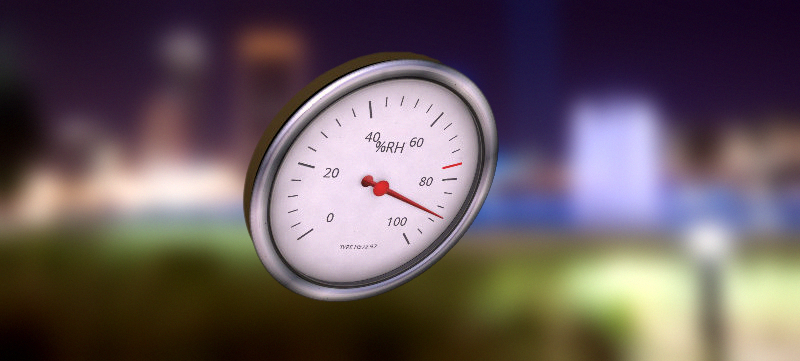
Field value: 90 %
